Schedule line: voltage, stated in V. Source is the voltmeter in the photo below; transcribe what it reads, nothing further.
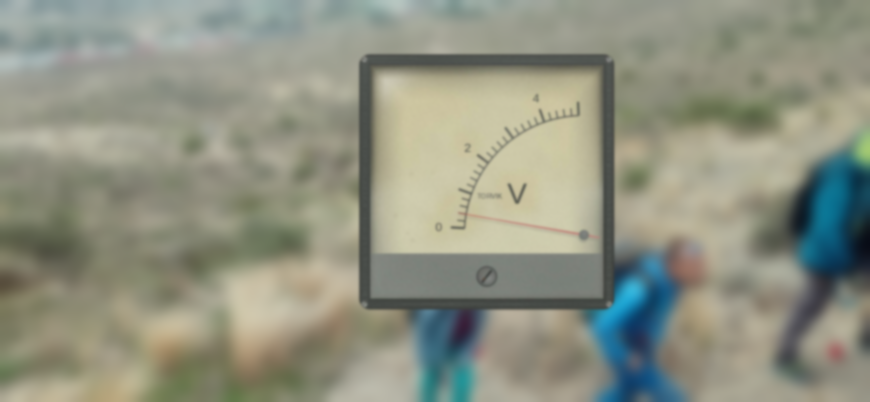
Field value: 0.4 V
